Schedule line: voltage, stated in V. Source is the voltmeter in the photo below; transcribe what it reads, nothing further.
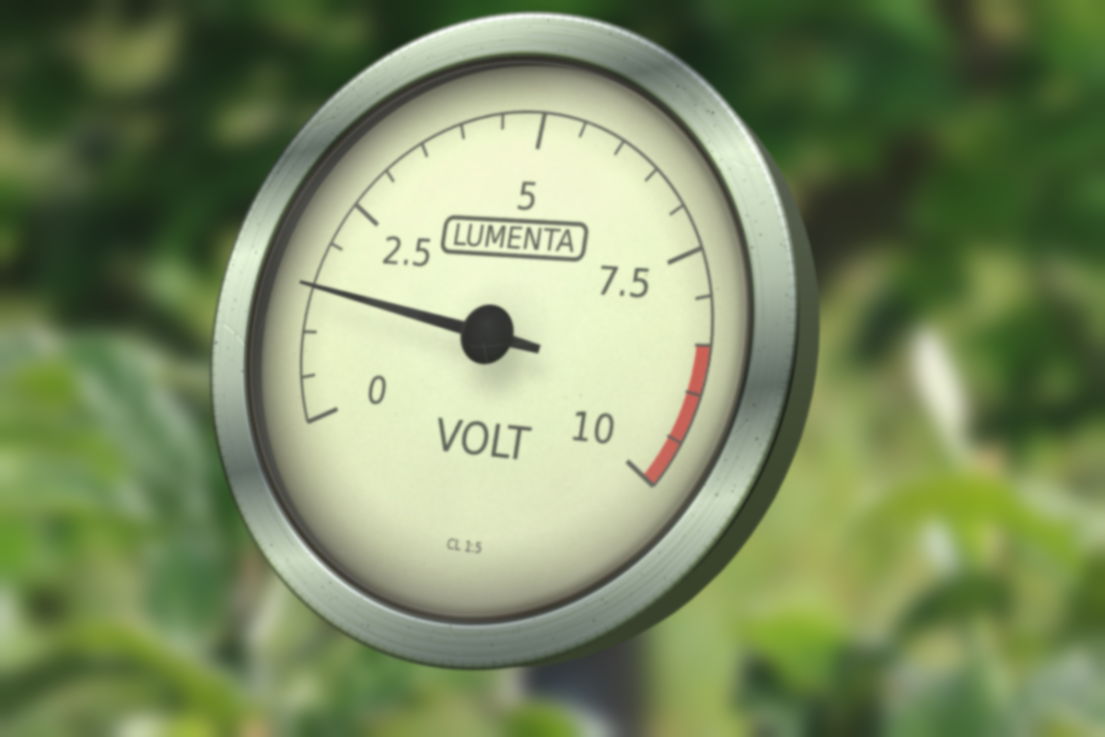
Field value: 1.5 V
